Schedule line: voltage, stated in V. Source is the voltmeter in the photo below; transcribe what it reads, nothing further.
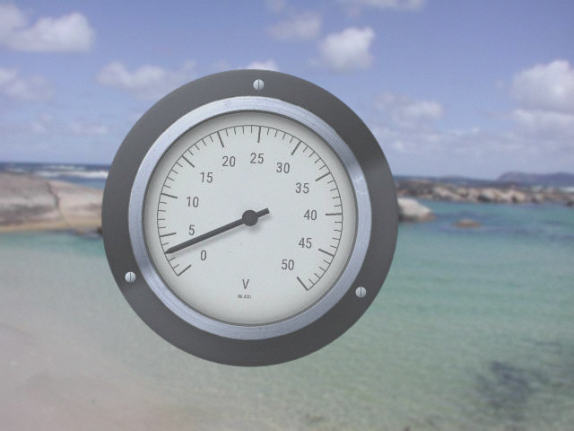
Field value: 3 V
